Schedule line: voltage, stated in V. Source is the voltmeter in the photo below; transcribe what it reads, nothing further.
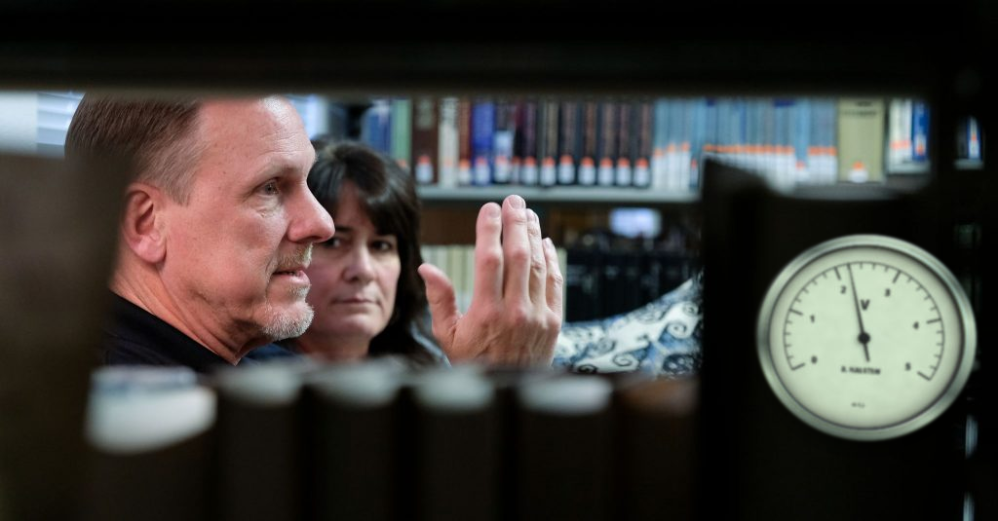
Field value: 2.2 V
